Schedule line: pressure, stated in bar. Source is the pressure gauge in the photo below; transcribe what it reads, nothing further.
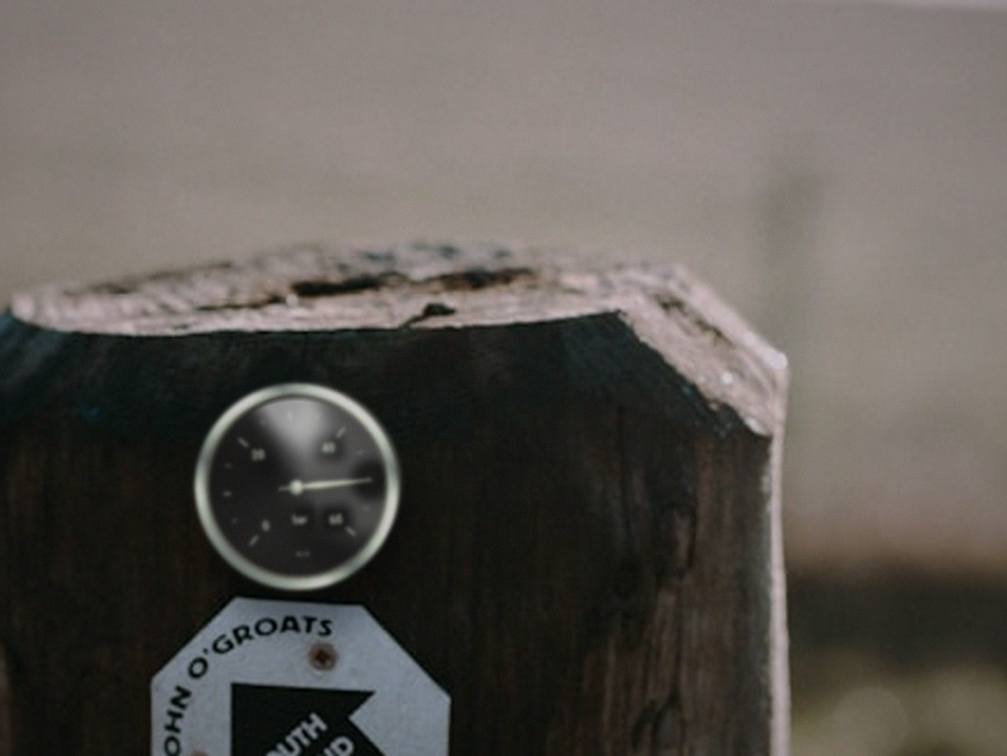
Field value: 50 bar
